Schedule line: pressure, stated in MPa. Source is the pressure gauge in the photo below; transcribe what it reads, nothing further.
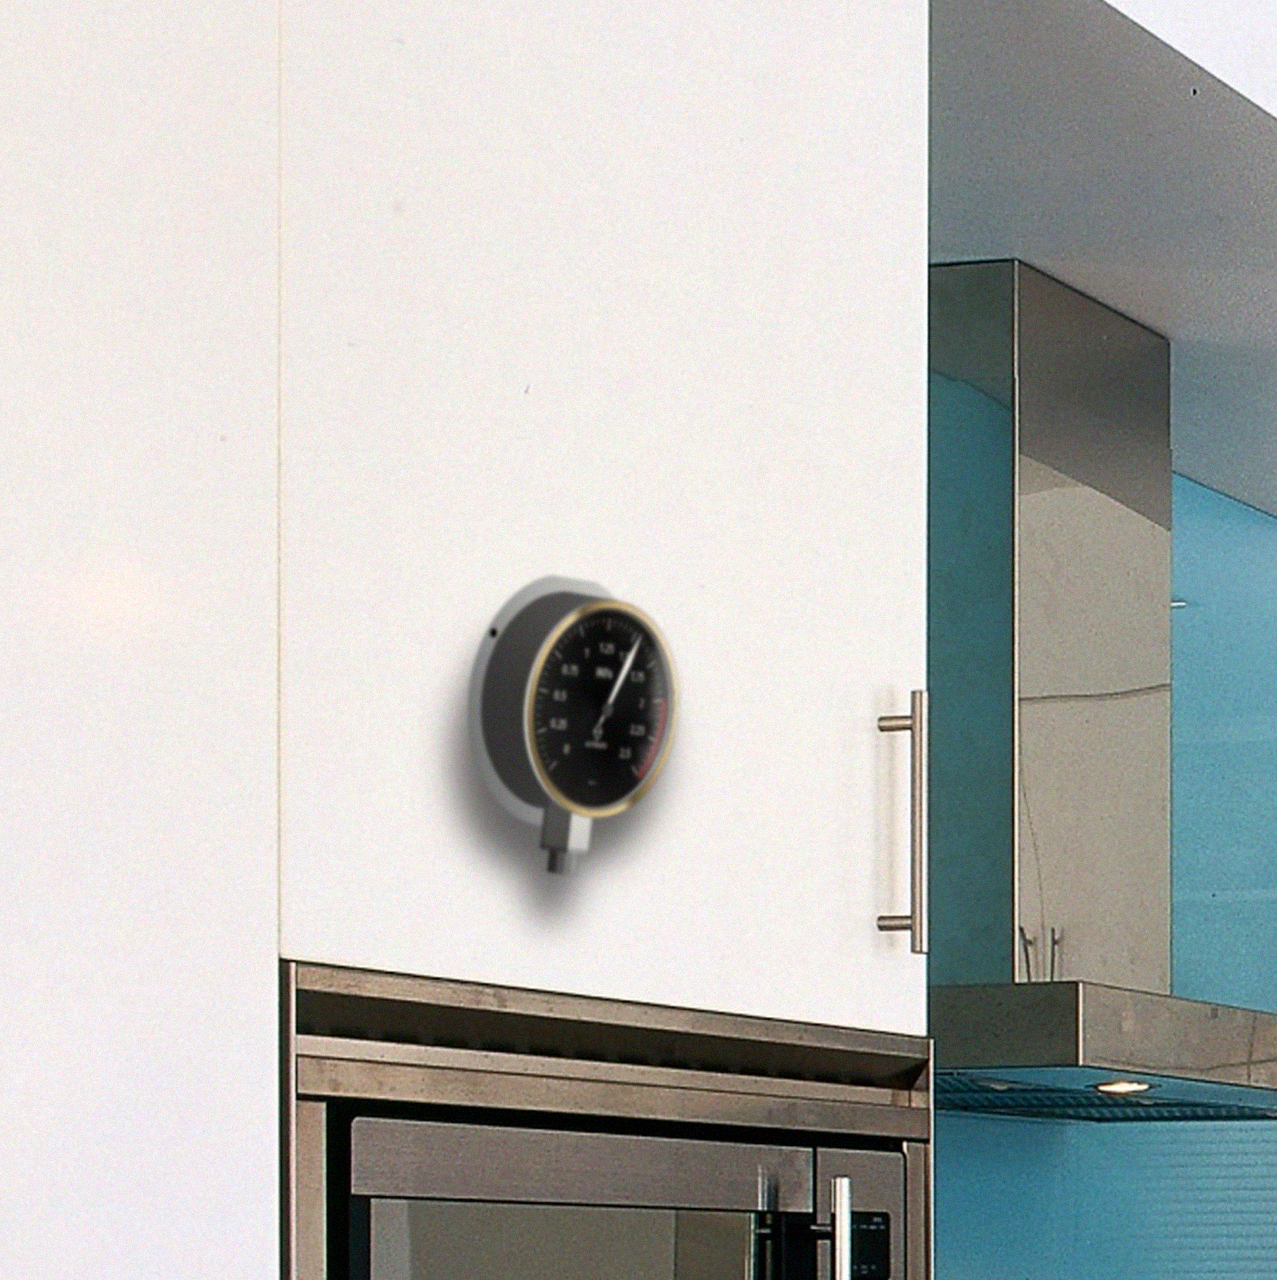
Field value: 1.5 MPa
